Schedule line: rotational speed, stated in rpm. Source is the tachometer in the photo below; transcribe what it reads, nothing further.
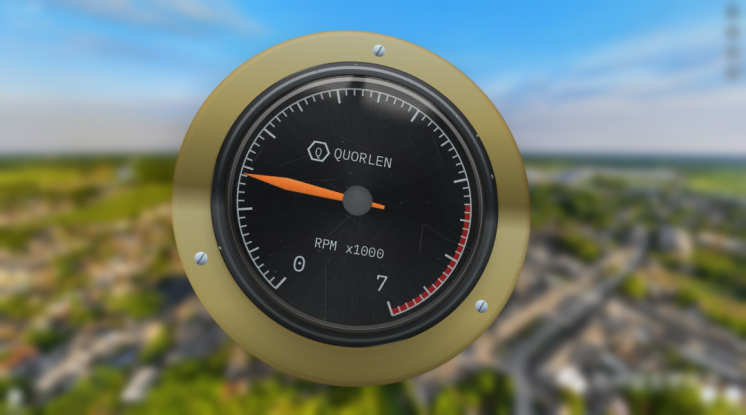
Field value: 1400 rpm
